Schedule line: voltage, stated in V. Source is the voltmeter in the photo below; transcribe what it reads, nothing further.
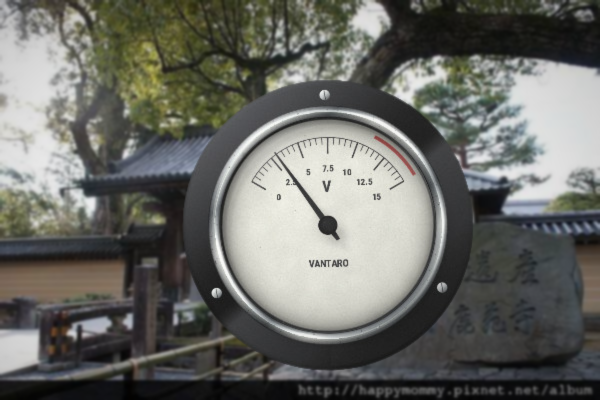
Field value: 3 V
